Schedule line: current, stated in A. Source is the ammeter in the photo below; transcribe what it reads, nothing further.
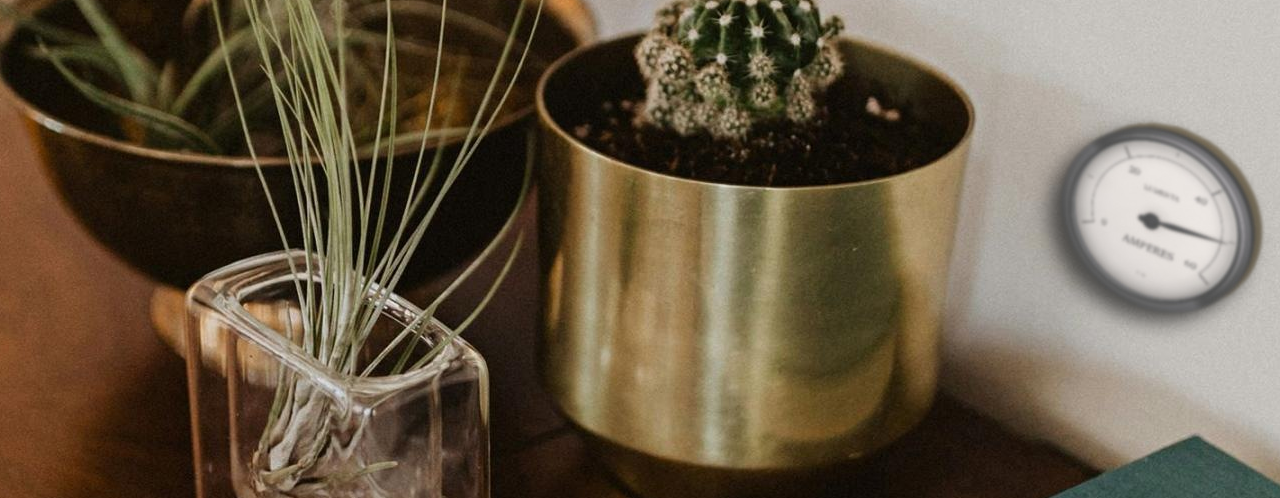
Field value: 50 A
